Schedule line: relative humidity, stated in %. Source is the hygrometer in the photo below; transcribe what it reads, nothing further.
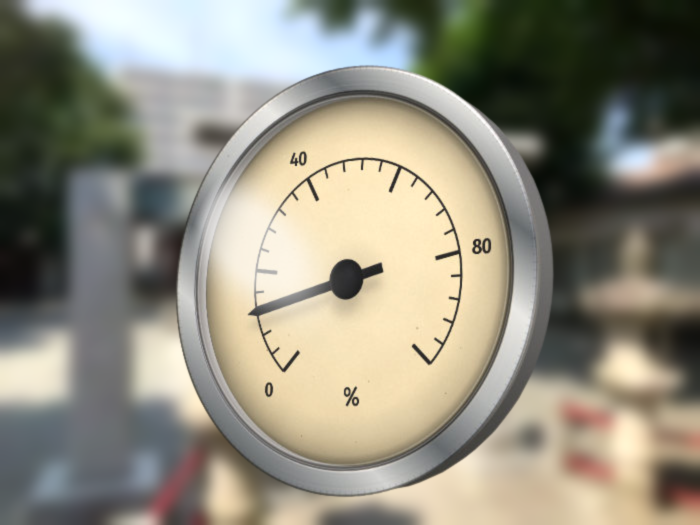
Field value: 12 %
